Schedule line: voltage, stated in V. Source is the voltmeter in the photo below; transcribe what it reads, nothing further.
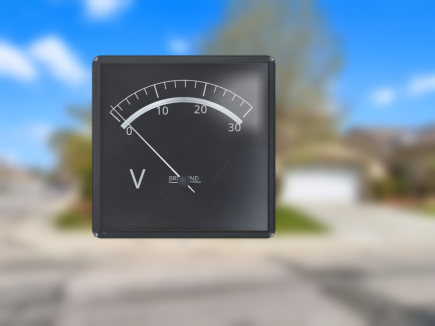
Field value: 1 V
